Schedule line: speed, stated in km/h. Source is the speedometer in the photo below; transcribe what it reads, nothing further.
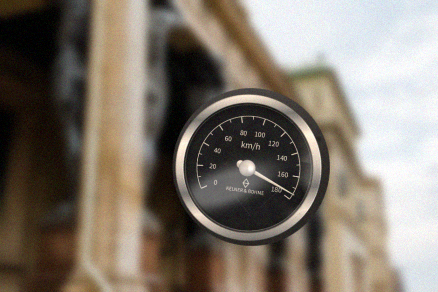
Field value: 175 km/h
